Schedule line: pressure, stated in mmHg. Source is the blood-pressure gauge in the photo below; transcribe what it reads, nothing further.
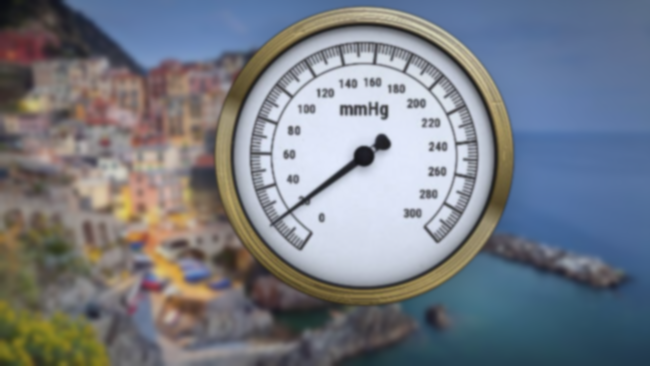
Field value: 20 mmHg
